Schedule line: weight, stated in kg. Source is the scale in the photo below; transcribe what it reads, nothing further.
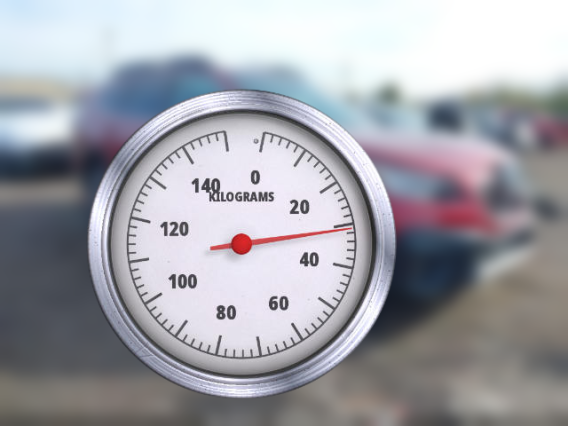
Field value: 31 kg
